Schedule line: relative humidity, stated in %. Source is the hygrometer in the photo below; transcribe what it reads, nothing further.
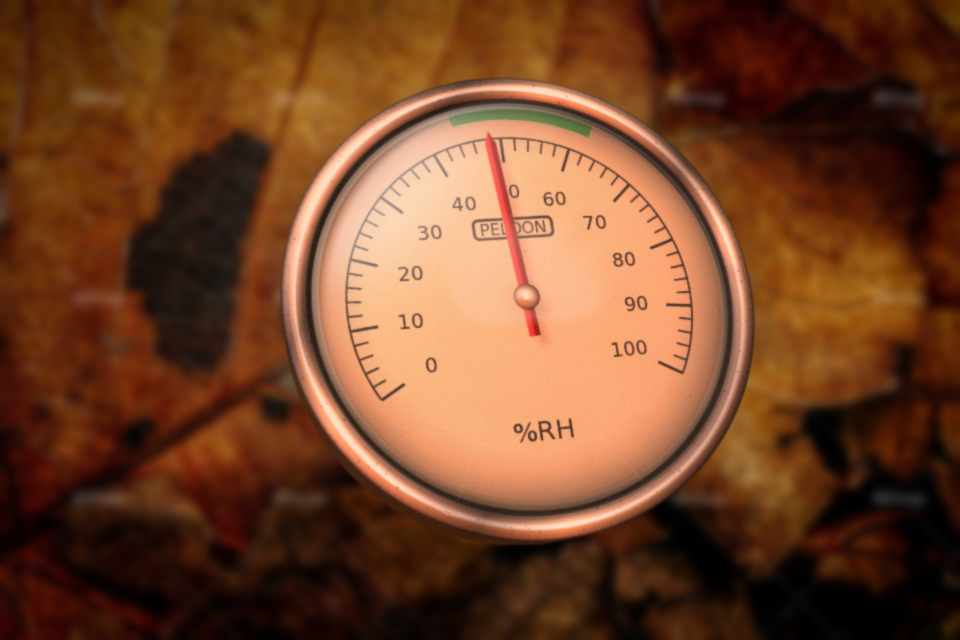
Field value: 48 %
